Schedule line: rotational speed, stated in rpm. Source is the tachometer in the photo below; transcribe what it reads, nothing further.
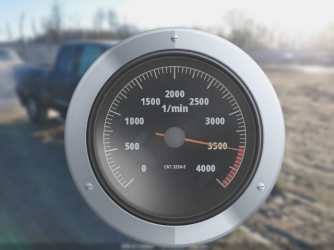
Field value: 3500 rpm
